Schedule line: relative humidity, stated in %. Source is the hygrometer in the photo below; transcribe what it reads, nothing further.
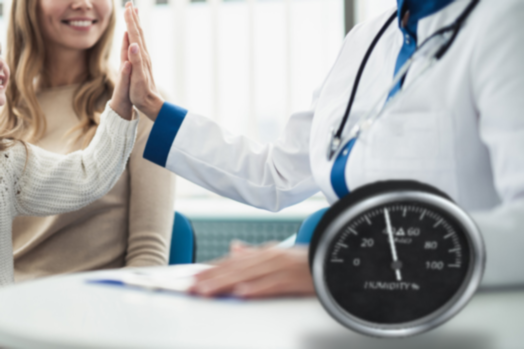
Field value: 40 %
